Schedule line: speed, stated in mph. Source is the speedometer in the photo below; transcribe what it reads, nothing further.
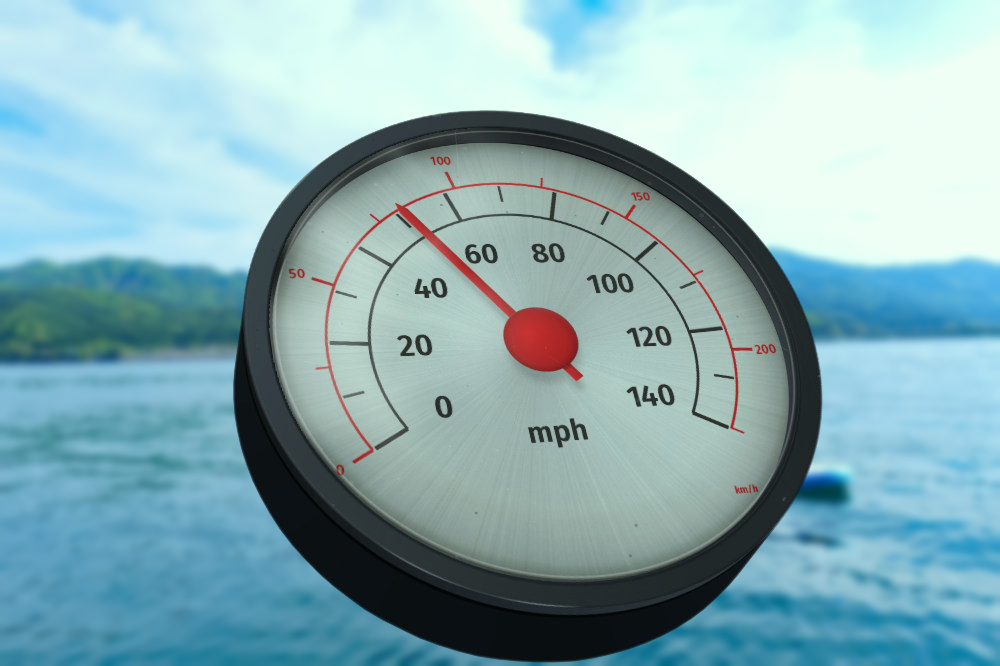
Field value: 50 mph
